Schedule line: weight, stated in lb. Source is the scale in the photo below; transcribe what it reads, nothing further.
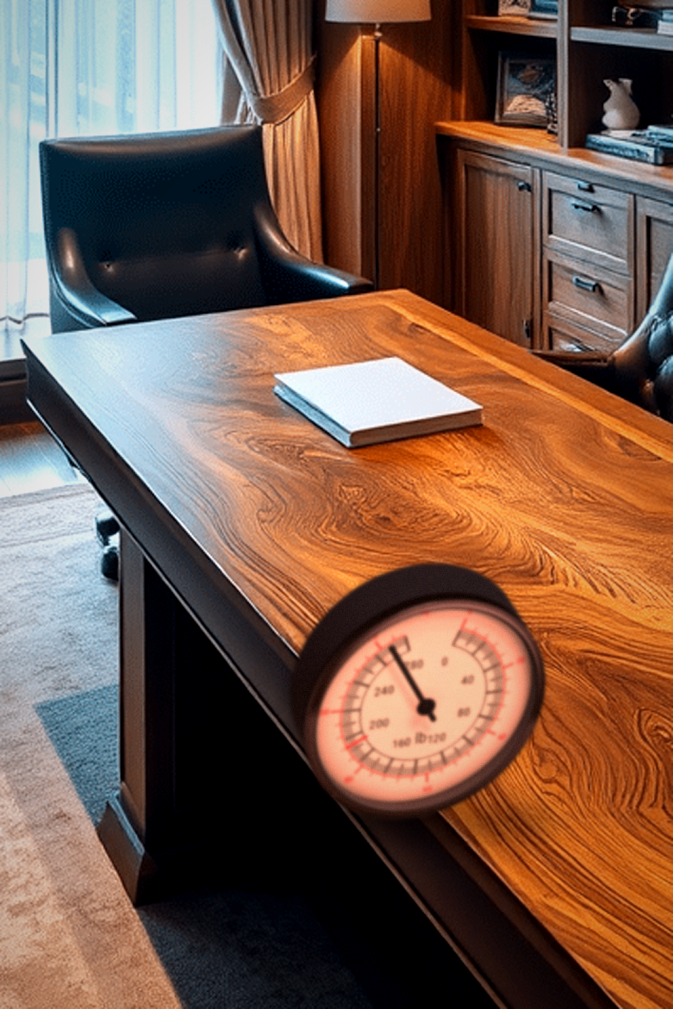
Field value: 270 lb
